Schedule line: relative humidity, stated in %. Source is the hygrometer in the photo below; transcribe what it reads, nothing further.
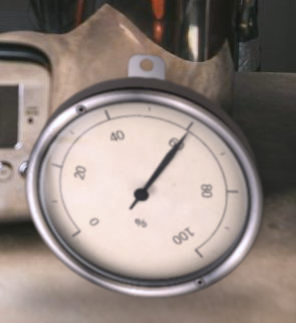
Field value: 60 %
